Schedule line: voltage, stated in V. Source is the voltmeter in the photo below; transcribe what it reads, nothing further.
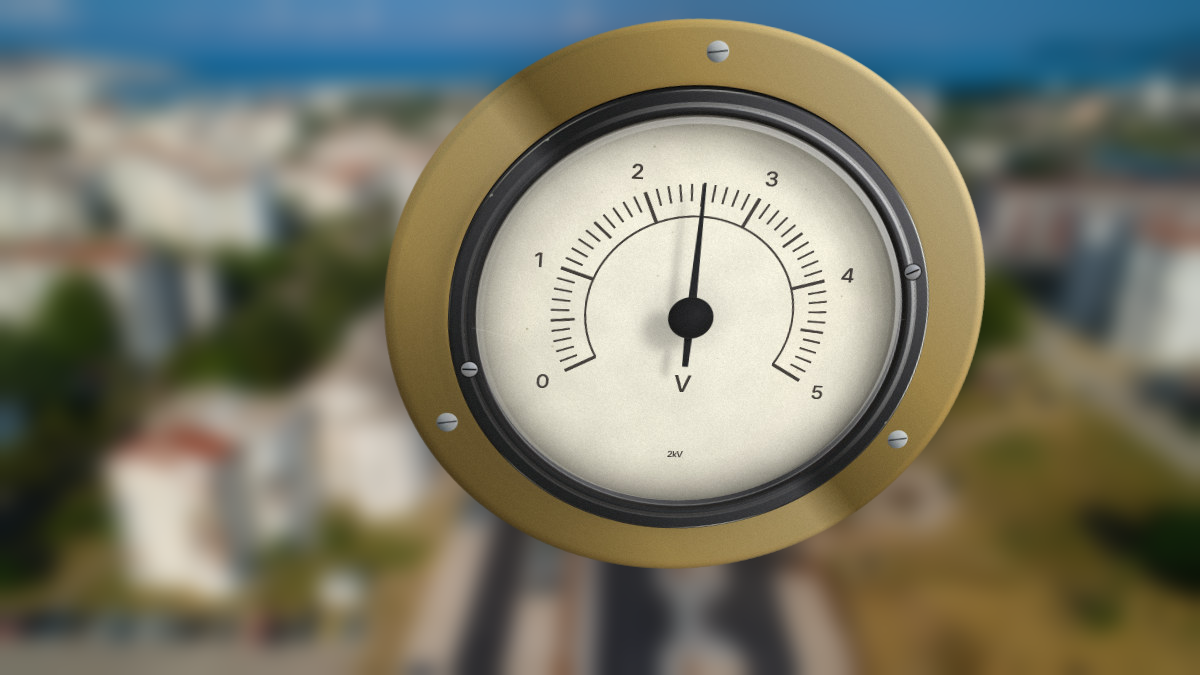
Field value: 2.5 V
